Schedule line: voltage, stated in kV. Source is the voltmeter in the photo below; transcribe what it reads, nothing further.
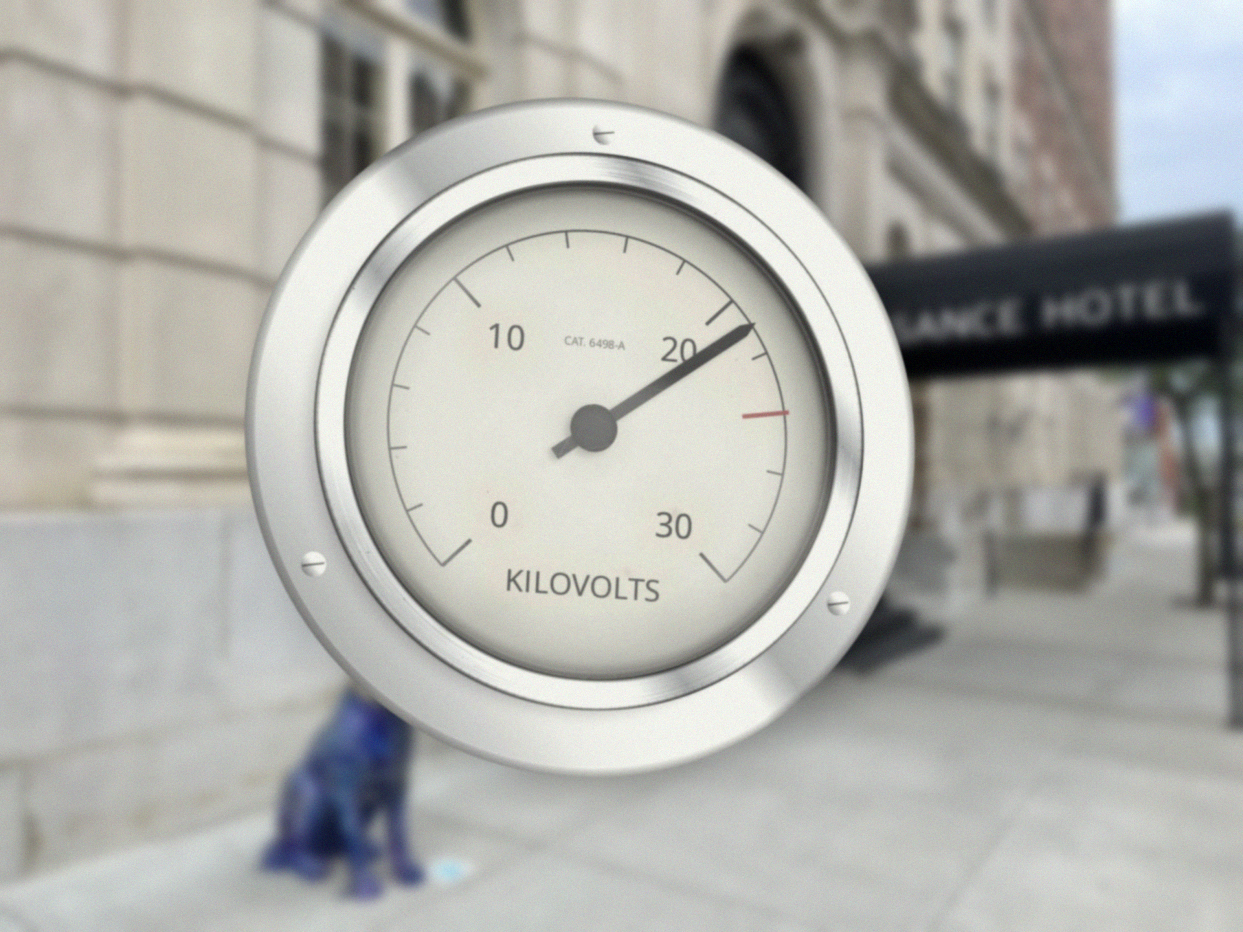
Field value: 21 kV
